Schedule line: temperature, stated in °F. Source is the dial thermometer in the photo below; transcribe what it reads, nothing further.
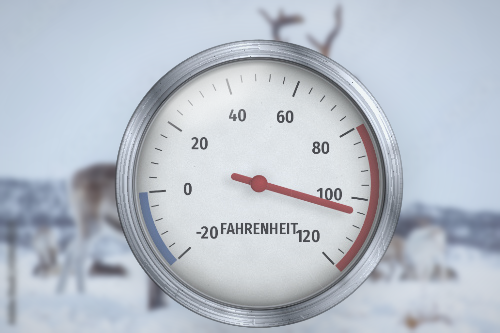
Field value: 104 °F
